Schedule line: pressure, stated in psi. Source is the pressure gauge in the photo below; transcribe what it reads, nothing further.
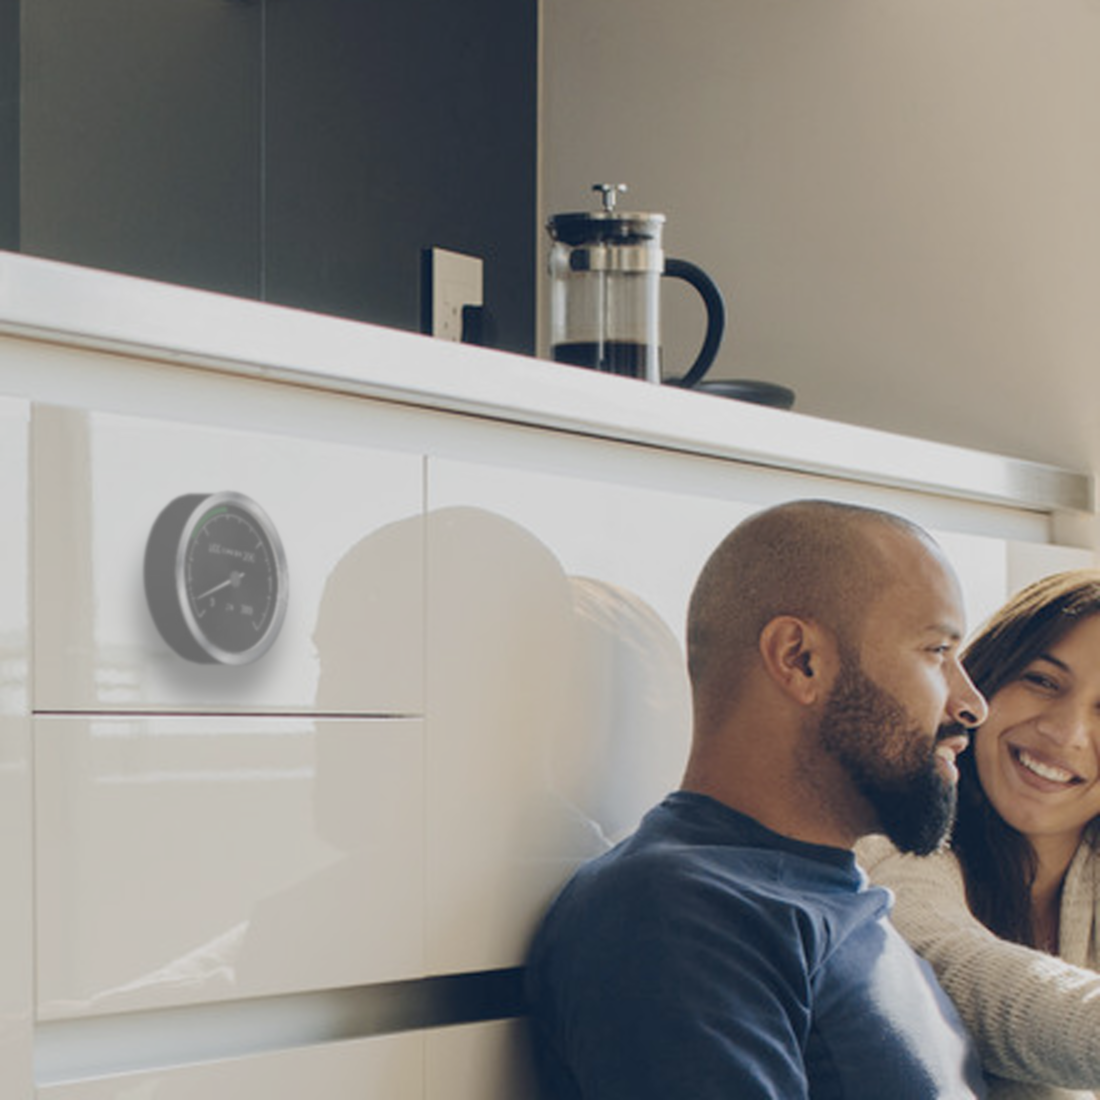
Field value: 20 psi
